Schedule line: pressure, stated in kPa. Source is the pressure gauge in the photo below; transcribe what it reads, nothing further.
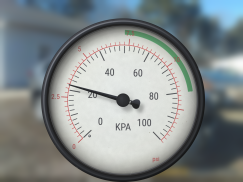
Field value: 22 kPa
